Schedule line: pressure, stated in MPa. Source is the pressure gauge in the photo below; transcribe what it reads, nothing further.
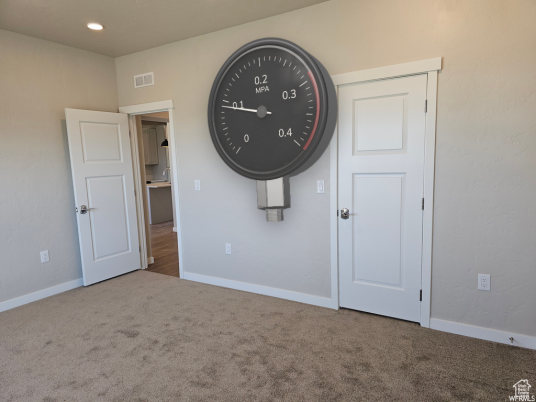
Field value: 0.09 MPa
